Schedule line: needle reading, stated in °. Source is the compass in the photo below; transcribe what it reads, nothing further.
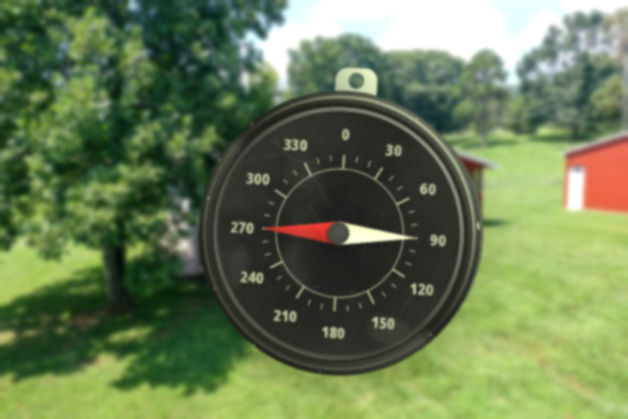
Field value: 270 °
